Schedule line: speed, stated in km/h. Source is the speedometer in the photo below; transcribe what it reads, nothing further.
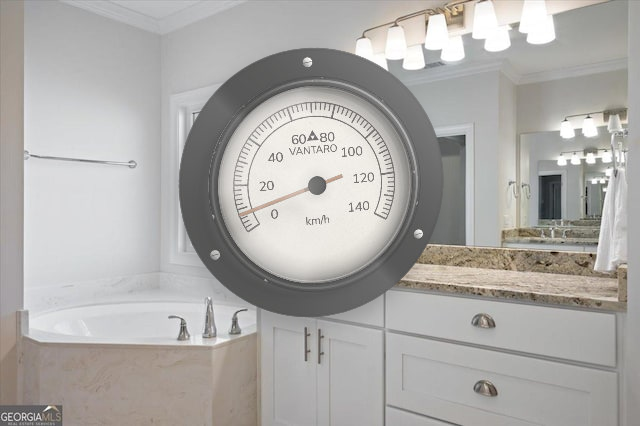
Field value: 8 km/h
